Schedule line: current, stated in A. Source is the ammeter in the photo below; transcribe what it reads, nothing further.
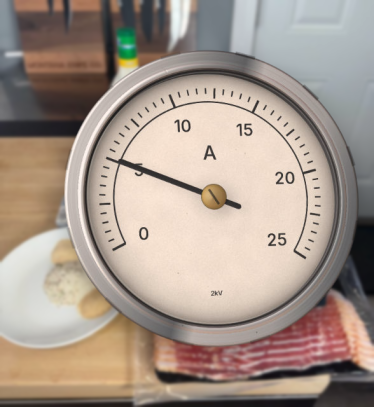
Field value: 5 A
